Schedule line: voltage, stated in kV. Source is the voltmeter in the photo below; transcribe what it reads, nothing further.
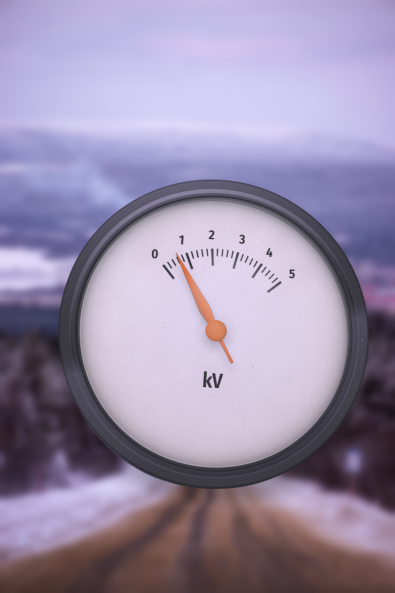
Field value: 0.6 kV
